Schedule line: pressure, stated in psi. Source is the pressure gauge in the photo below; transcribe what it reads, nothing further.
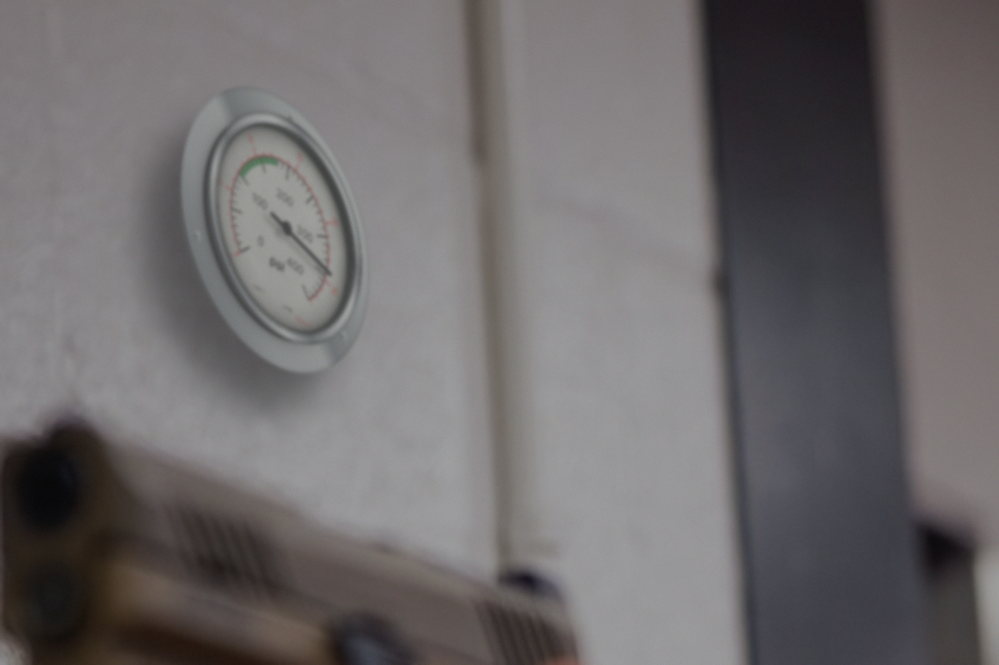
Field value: 350 psi
